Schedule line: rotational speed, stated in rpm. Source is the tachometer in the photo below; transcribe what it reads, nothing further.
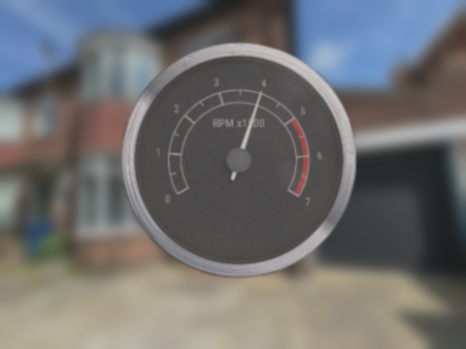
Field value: 4000 rpm
